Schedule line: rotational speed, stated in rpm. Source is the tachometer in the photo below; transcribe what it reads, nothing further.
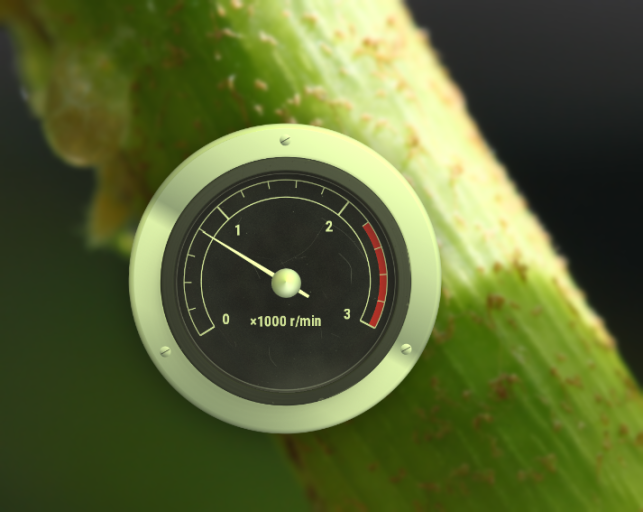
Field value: 800 rpm
